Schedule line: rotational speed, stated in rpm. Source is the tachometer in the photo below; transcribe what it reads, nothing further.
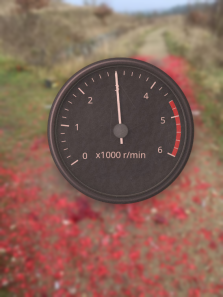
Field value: 3000 rpm
